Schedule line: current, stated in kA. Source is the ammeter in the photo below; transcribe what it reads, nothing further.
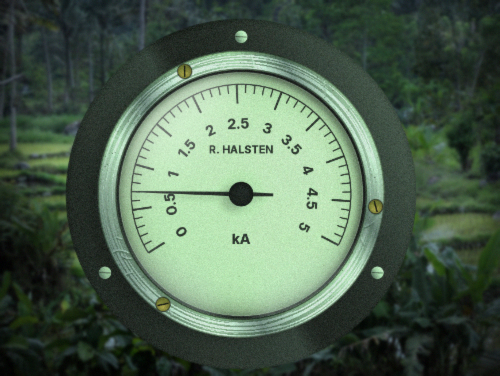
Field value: 0.7 kA
